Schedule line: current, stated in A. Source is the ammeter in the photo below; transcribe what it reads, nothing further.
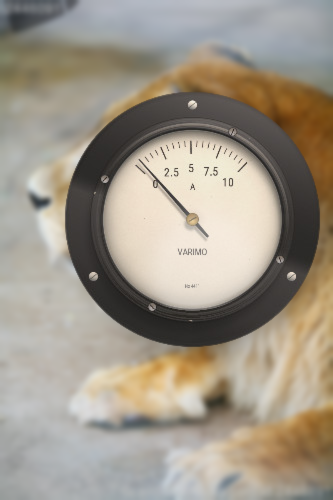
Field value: 0.5 A
